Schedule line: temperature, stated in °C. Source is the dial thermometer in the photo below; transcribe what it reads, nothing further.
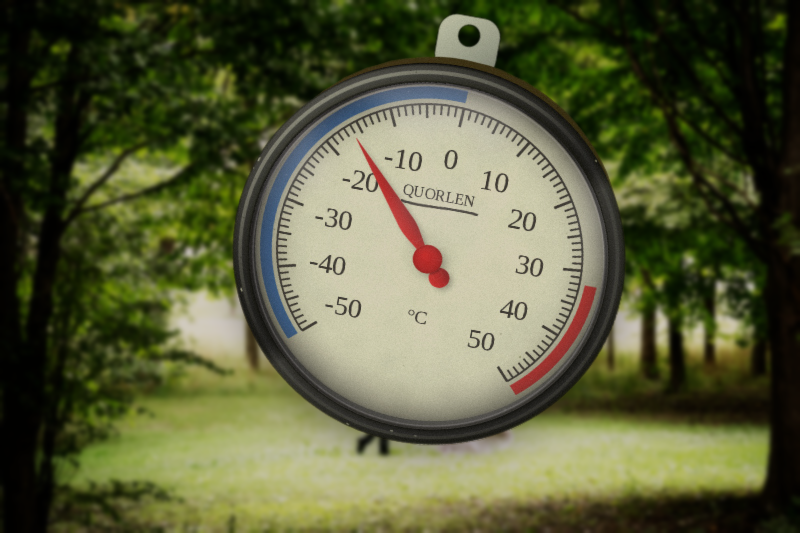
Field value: -16 °C
